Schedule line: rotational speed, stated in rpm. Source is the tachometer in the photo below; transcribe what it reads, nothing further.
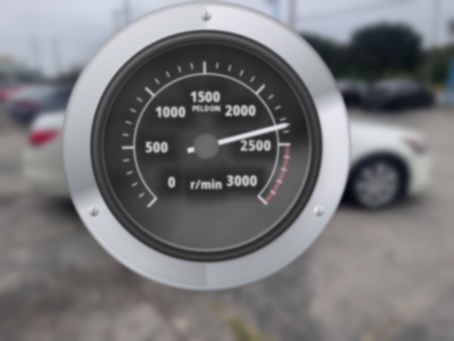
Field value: 2350 rpm
